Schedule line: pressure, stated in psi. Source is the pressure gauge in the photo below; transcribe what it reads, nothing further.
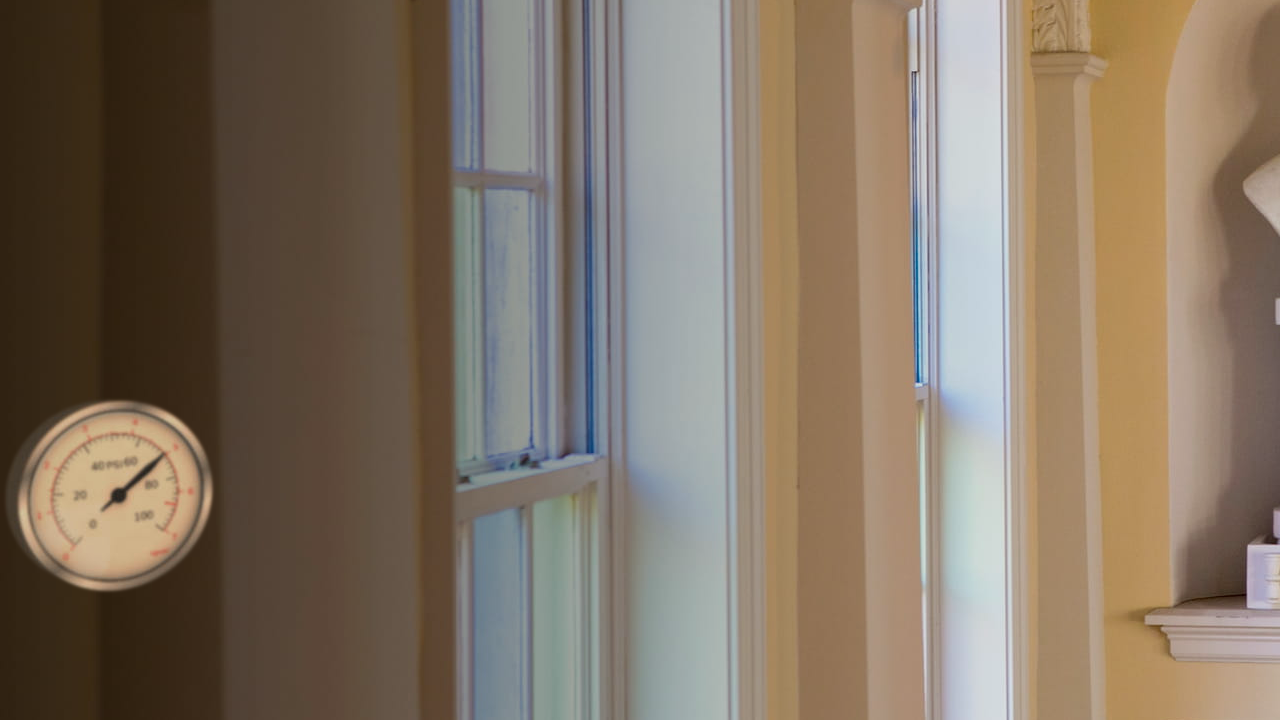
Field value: 70 psi
